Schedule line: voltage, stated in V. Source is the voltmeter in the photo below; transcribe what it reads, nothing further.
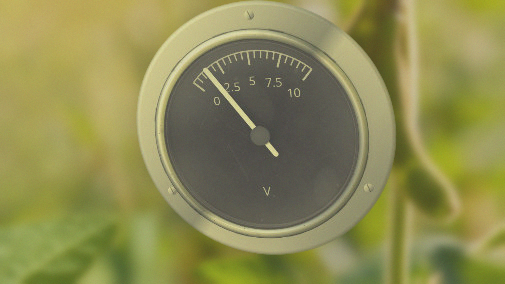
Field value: 1.5 V
